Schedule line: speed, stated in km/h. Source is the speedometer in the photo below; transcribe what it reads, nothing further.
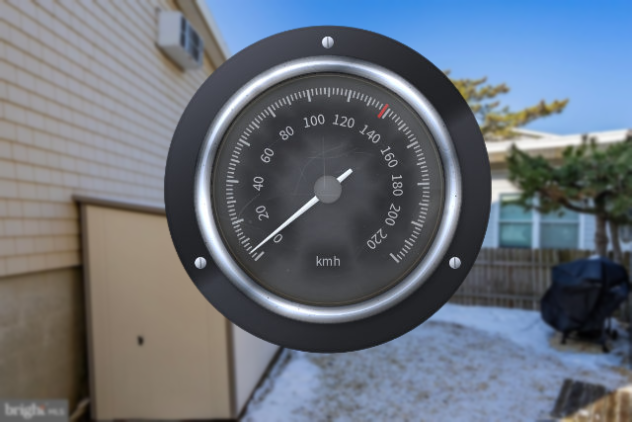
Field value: 4 km/h
